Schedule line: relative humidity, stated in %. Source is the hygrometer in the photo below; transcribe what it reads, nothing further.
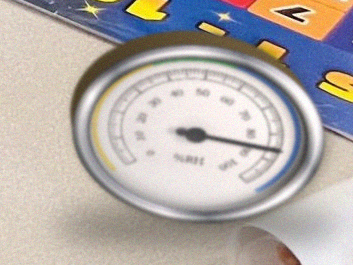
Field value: 85 %
